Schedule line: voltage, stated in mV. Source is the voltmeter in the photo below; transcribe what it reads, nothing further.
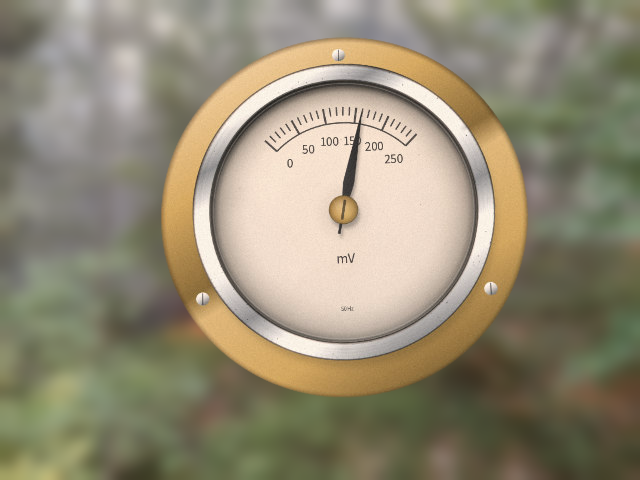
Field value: 160 mV
